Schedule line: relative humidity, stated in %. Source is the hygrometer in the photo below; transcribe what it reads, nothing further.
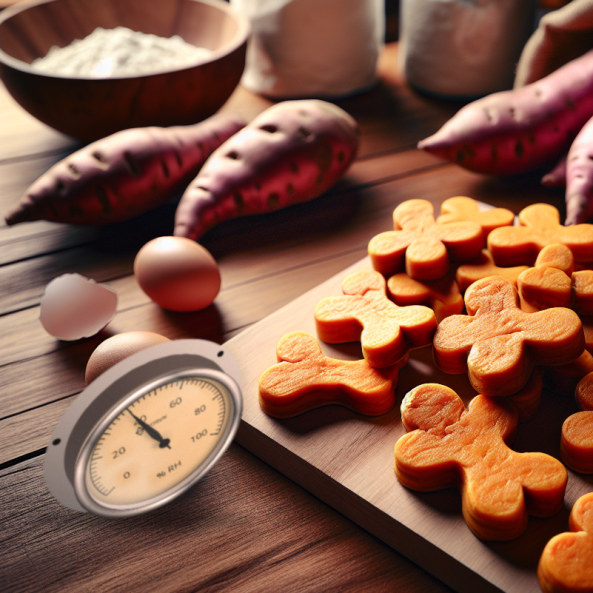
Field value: 40 %
